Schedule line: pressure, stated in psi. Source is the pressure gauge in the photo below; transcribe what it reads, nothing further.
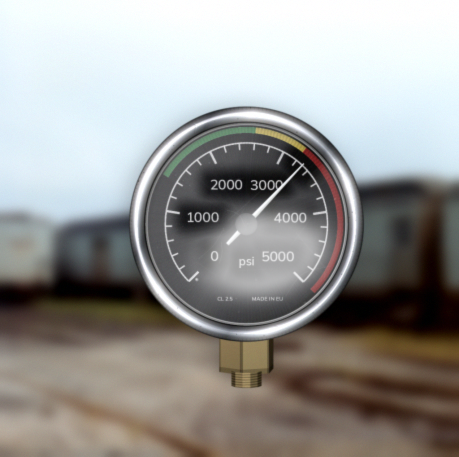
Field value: 3300 psi
